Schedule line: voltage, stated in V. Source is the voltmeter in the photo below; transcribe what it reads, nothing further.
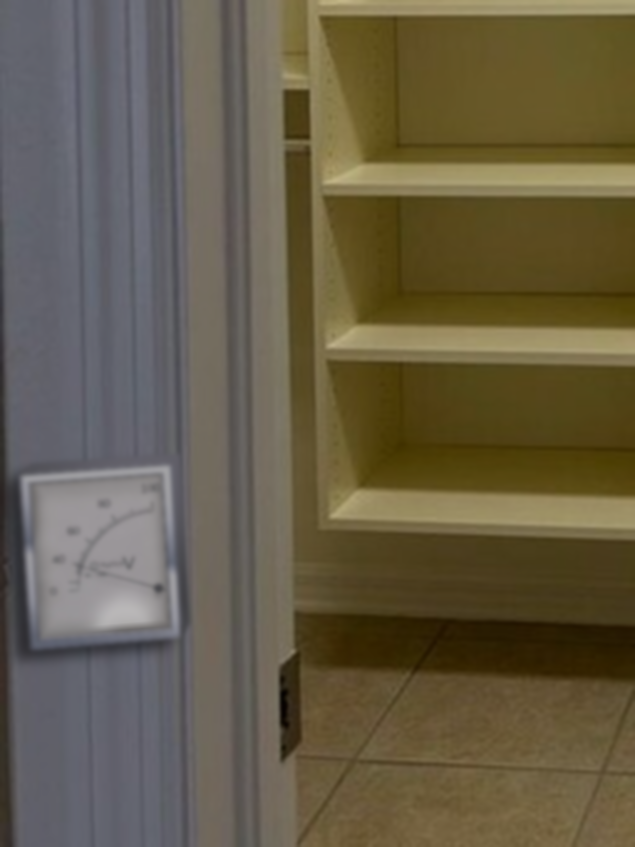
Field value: 40 V
